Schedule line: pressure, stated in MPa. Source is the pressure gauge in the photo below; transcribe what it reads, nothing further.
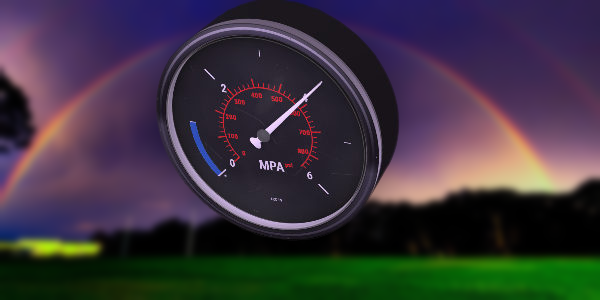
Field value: 4 MPa
